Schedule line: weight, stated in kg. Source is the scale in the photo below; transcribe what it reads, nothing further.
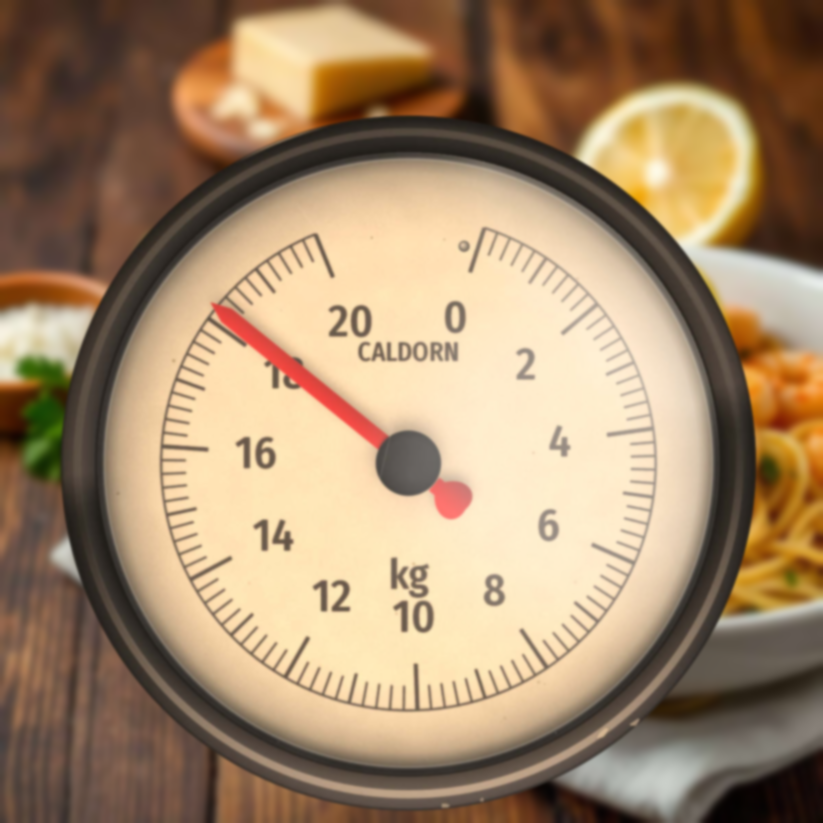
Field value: 18.2 kg
